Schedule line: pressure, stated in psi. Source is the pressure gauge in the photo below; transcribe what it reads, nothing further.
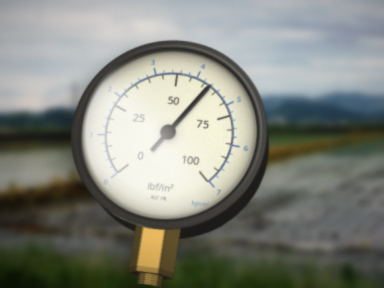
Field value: 62.5 psi
